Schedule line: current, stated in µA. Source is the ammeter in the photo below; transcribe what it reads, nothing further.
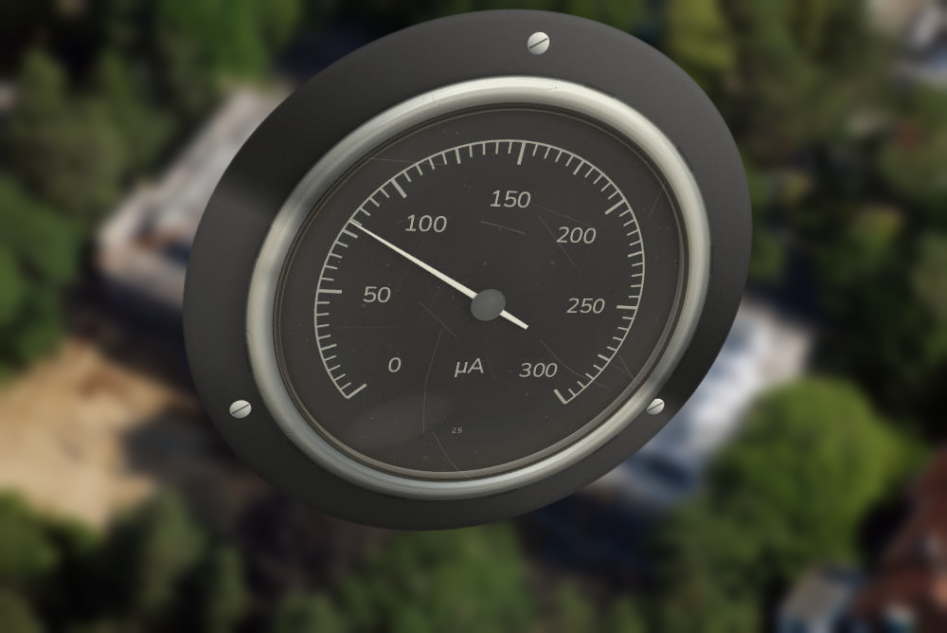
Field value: 80 µA
